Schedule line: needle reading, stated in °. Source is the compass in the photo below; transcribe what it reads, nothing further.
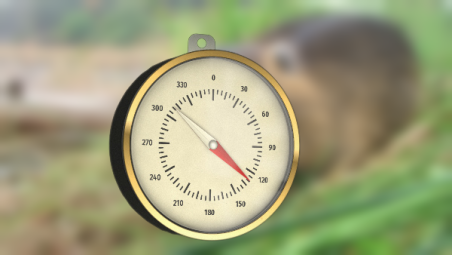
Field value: 130 °
